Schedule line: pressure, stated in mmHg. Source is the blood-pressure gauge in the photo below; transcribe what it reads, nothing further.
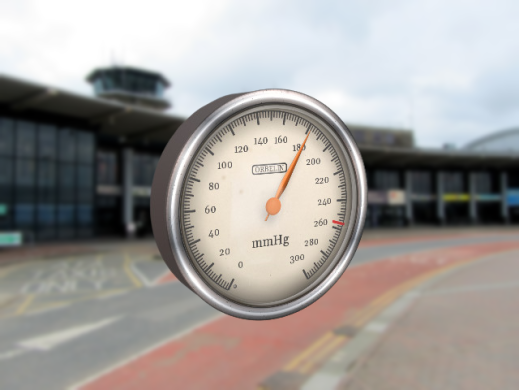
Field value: 180 mmHg
